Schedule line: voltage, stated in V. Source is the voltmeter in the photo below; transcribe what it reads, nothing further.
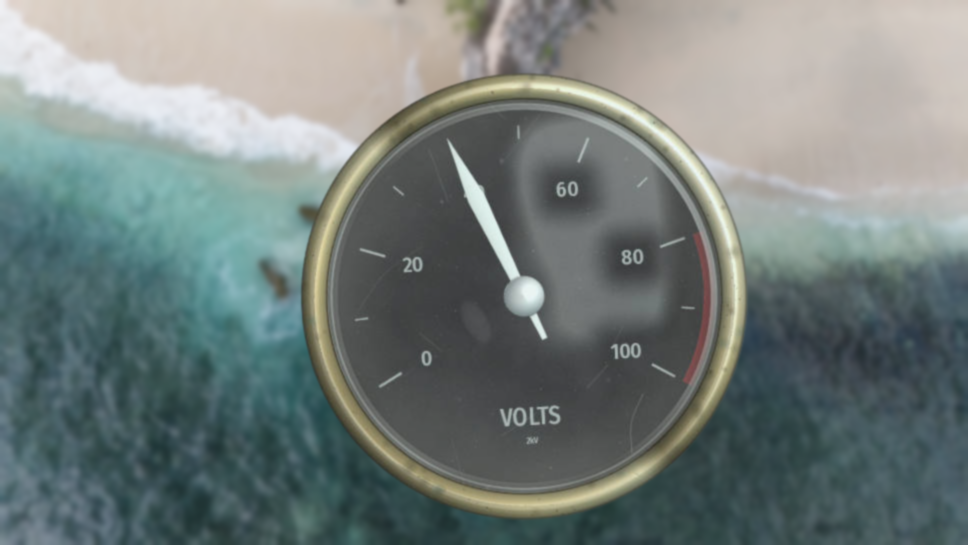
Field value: 40 V
